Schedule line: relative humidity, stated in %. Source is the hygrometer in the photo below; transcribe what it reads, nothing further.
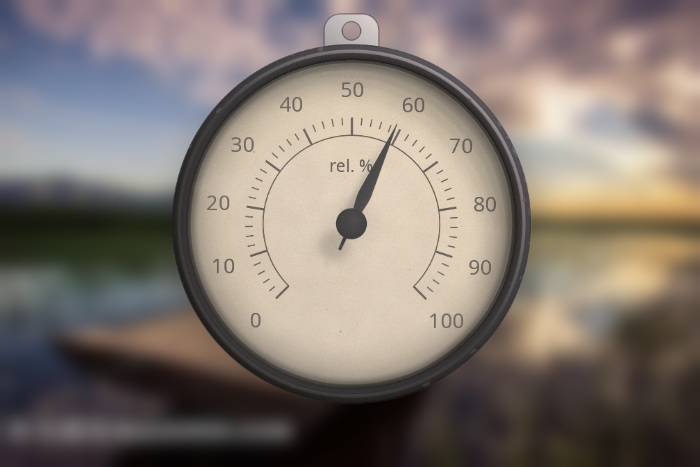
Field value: 59 %
